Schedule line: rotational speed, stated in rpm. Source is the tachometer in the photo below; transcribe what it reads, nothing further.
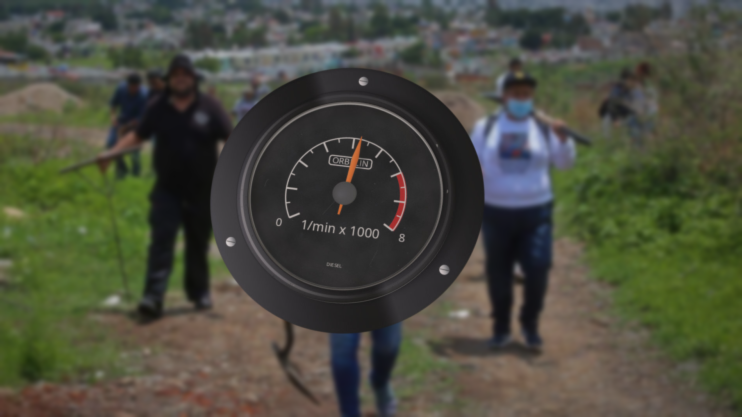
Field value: 4250 rpm
